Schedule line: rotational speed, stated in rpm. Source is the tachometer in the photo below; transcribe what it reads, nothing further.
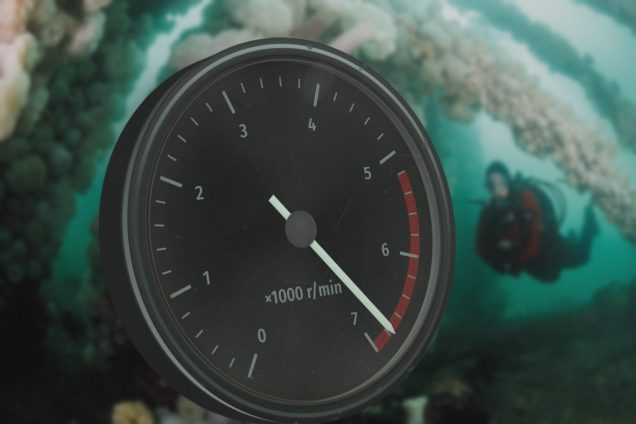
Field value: 6800 rpm
